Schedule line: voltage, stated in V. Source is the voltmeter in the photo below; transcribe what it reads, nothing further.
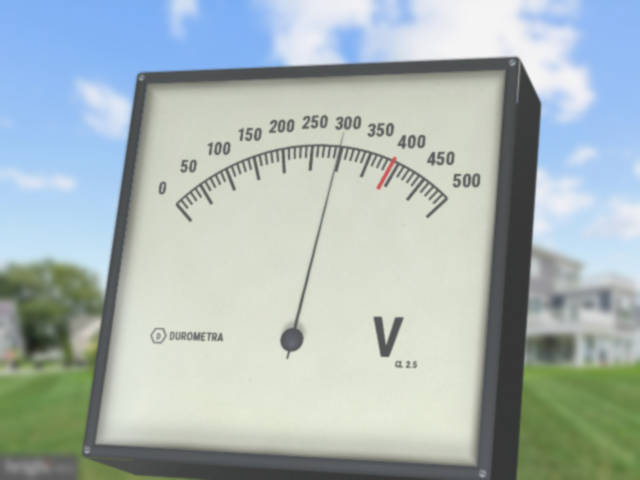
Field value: 300 V
